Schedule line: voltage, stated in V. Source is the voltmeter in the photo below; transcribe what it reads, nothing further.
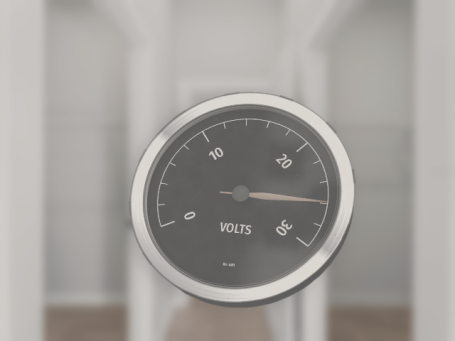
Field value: 26 V
